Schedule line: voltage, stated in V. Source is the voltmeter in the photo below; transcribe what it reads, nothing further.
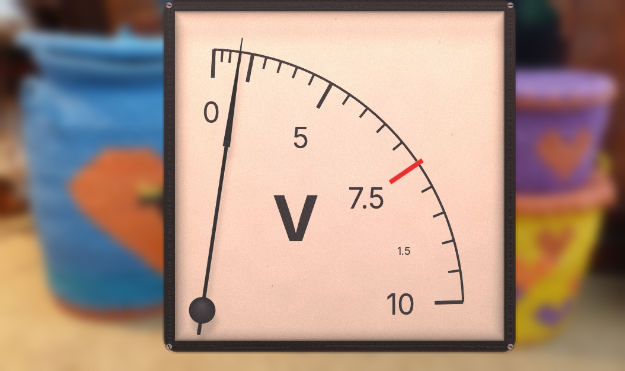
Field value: 2 V
